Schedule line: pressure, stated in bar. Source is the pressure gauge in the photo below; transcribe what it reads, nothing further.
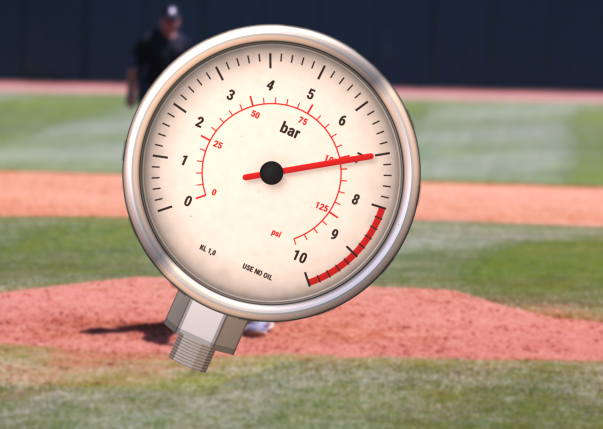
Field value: 7 bar
